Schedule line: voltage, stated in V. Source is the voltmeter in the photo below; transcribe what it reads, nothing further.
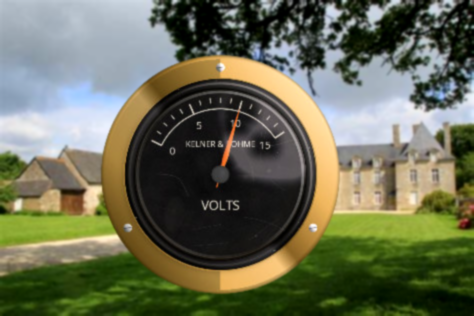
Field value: 10 V
